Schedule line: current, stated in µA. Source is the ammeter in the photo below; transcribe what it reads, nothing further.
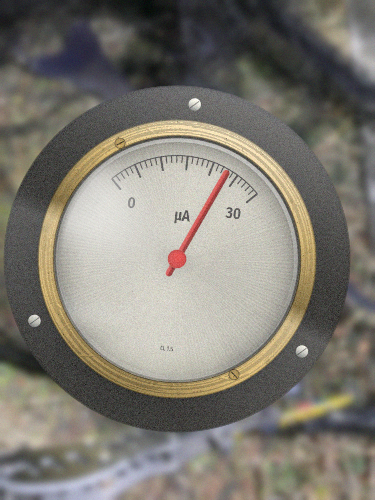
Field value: 23 µA
